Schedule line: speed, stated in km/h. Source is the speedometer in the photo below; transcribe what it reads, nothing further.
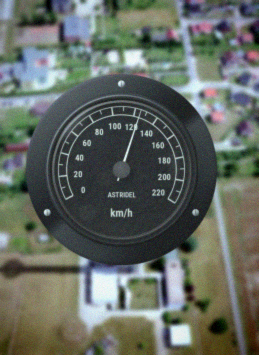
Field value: 125 km/h
